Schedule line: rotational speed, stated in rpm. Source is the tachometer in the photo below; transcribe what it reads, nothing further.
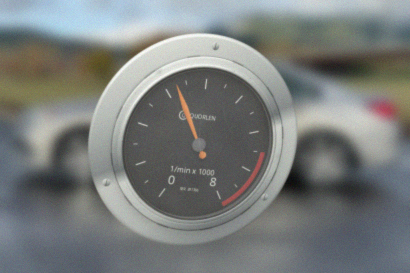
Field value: 3250 rpm
